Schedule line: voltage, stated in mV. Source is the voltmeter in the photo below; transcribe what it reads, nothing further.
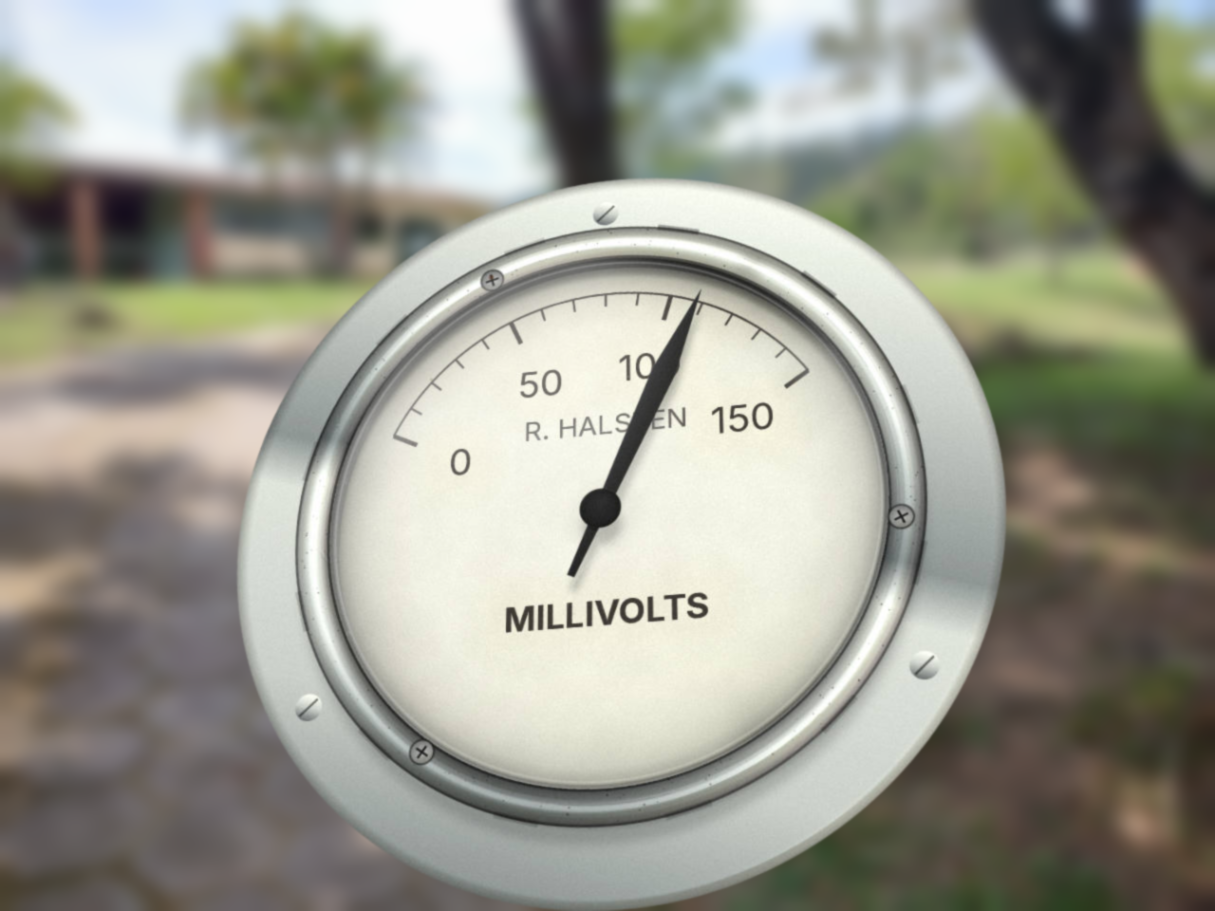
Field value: 110 mV
